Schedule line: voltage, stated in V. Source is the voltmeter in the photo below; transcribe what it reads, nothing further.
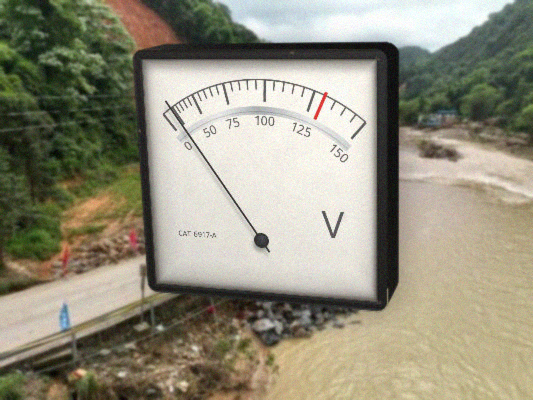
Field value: 25 V
